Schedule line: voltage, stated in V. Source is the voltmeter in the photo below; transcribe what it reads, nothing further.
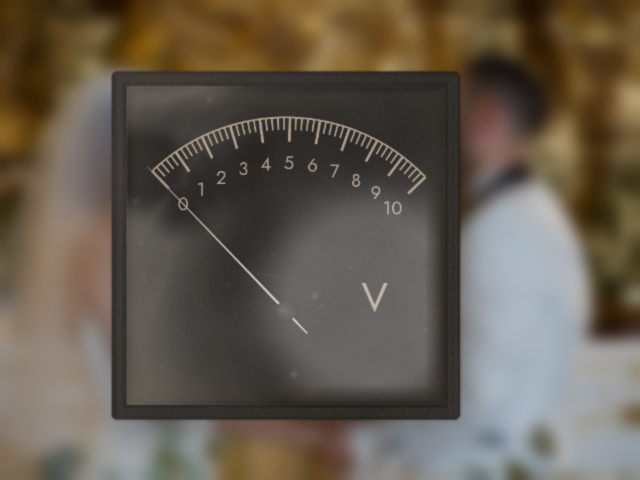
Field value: 0 V
